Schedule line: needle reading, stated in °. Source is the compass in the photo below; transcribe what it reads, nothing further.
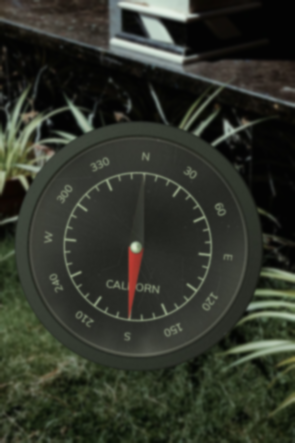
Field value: 180 °
